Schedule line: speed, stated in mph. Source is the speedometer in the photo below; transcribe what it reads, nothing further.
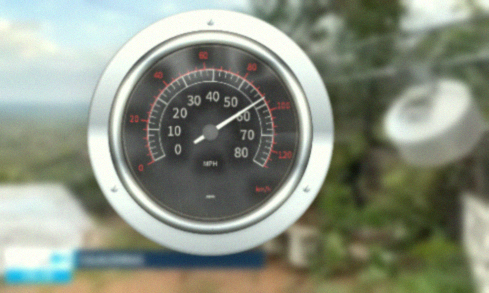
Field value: 58 mph
